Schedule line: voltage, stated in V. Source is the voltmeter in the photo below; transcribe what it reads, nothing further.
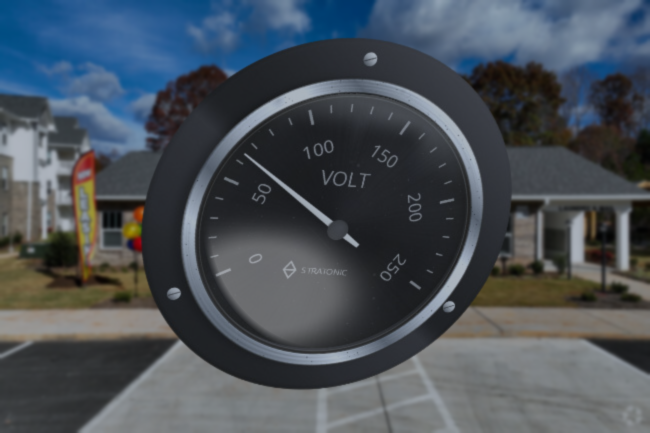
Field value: 65 V
